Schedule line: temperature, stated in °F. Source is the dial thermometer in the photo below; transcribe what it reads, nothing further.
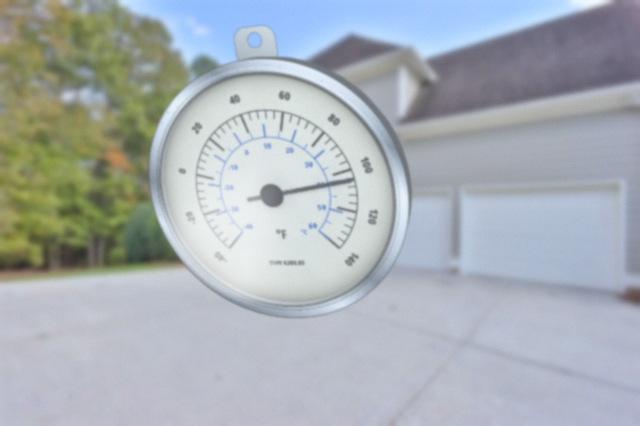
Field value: 104 °F
